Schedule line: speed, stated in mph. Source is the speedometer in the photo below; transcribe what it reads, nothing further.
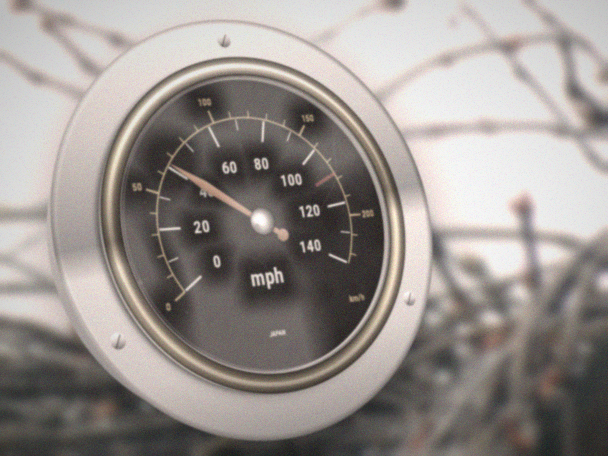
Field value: 40 mph
